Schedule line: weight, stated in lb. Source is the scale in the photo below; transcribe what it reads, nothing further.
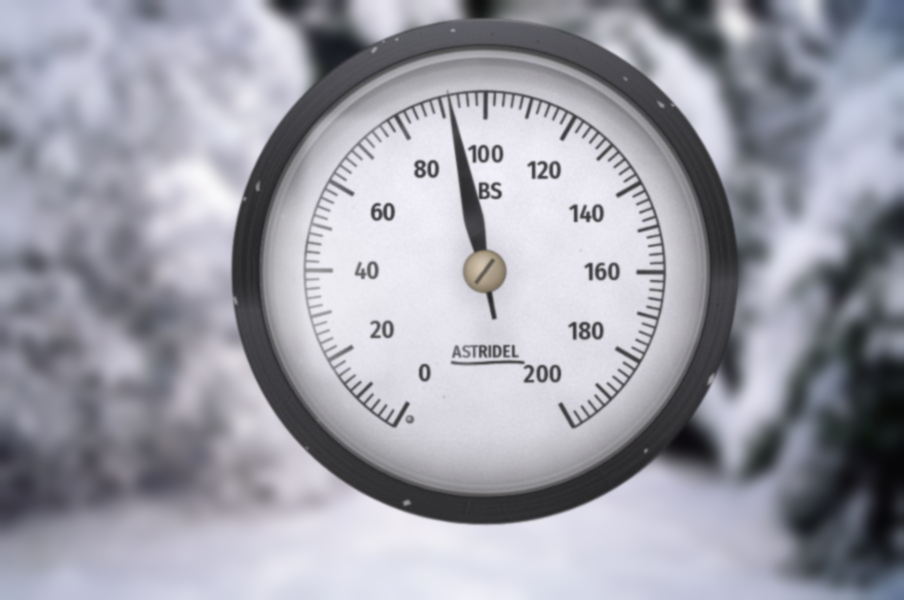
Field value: 92 lb
